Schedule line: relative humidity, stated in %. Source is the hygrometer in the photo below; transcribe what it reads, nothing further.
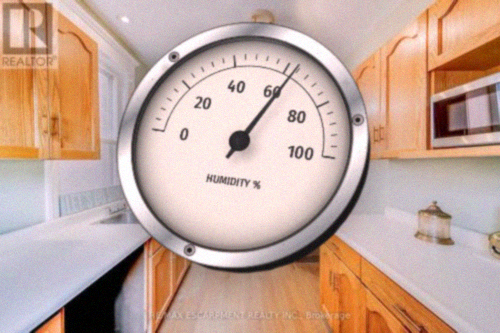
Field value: 64 %
